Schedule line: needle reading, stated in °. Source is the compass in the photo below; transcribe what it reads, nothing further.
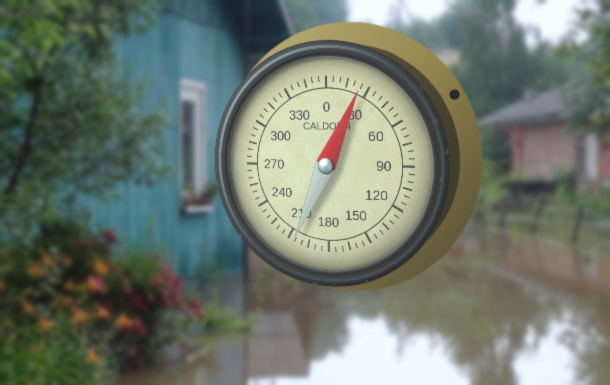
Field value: 25 °
